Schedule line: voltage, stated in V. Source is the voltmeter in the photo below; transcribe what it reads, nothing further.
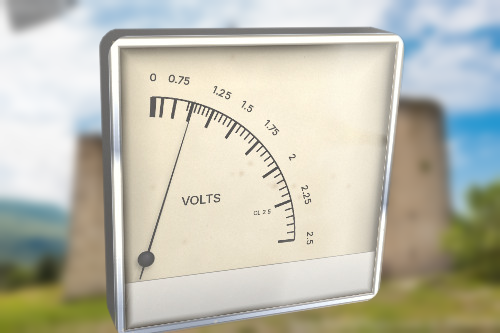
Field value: 1 V
